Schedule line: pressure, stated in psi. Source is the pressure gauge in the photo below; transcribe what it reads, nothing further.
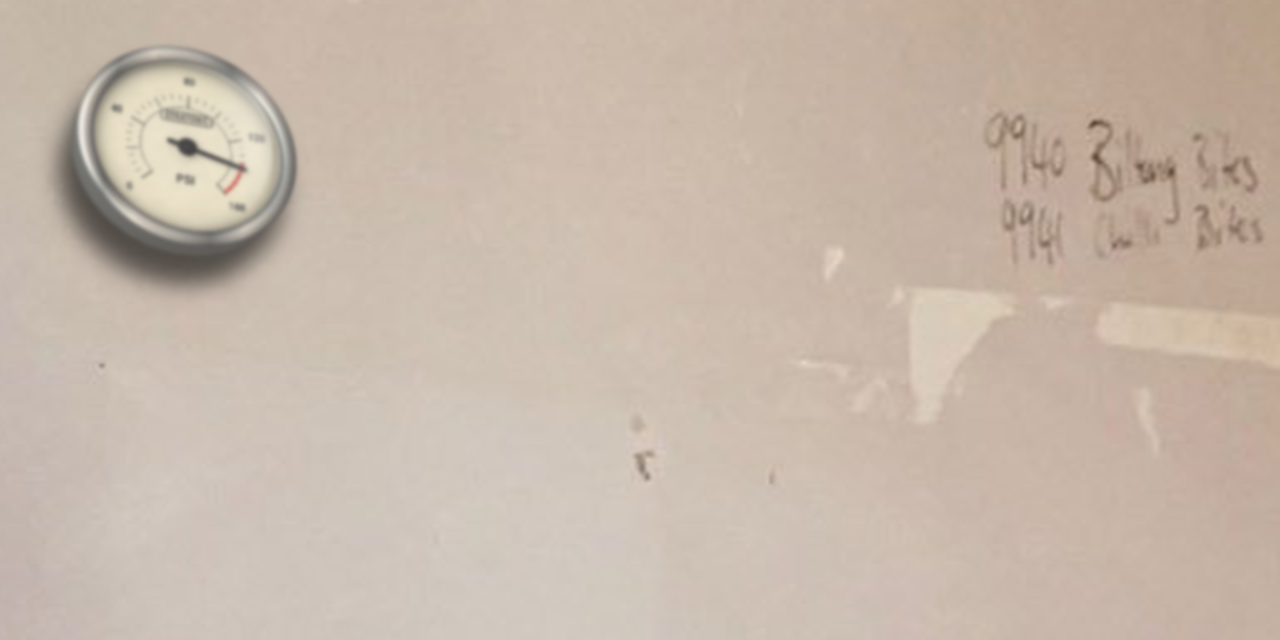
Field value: 140 psi
